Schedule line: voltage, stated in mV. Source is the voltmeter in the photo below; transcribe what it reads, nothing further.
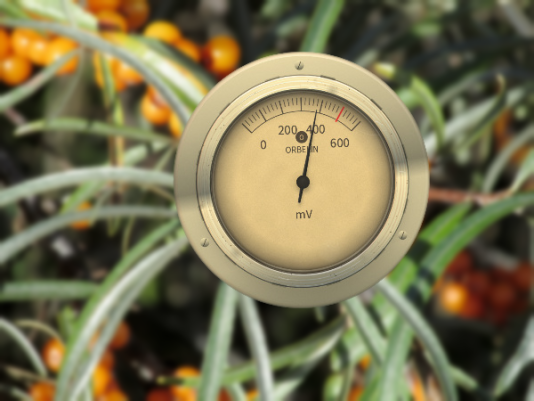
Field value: 380 mV
